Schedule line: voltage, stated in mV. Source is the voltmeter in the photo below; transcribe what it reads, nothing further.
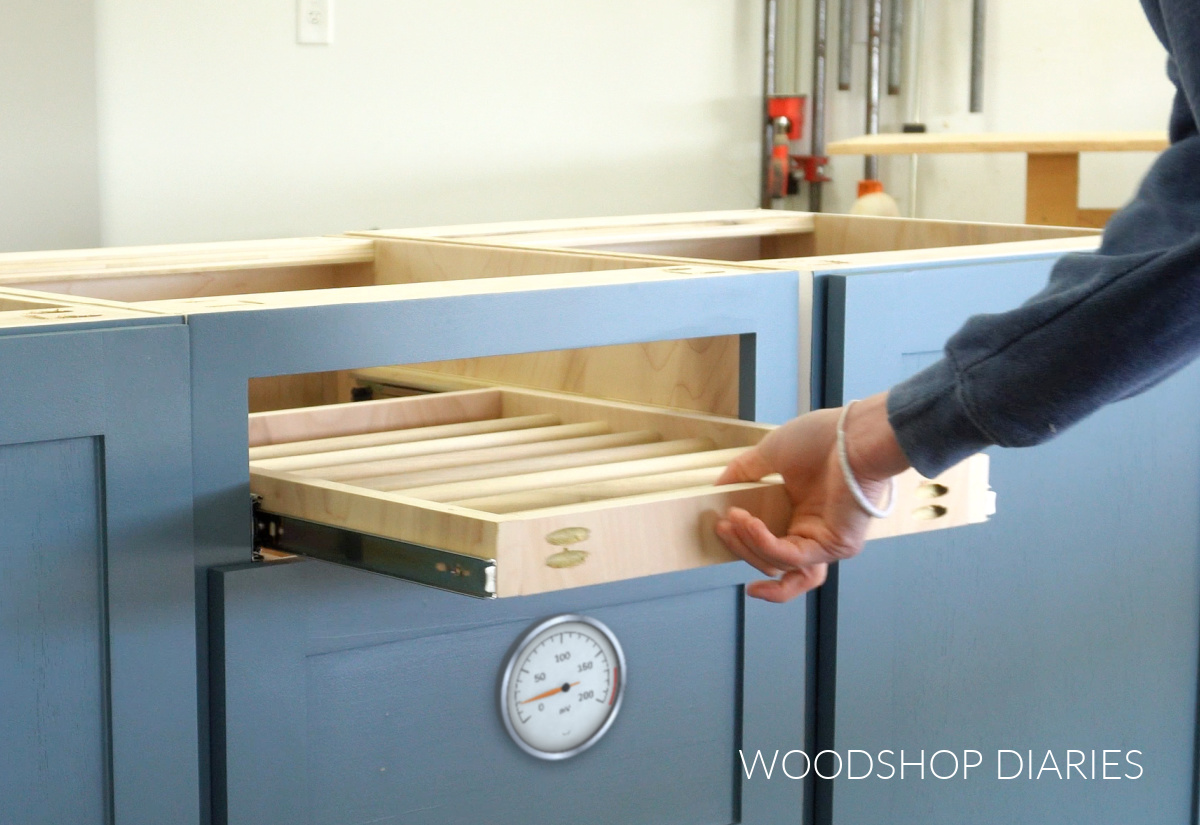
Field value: 20 mV
